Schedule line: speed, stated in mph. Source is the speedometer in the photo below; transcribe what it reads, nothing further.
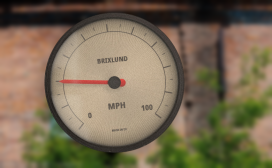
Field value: 20 mph
